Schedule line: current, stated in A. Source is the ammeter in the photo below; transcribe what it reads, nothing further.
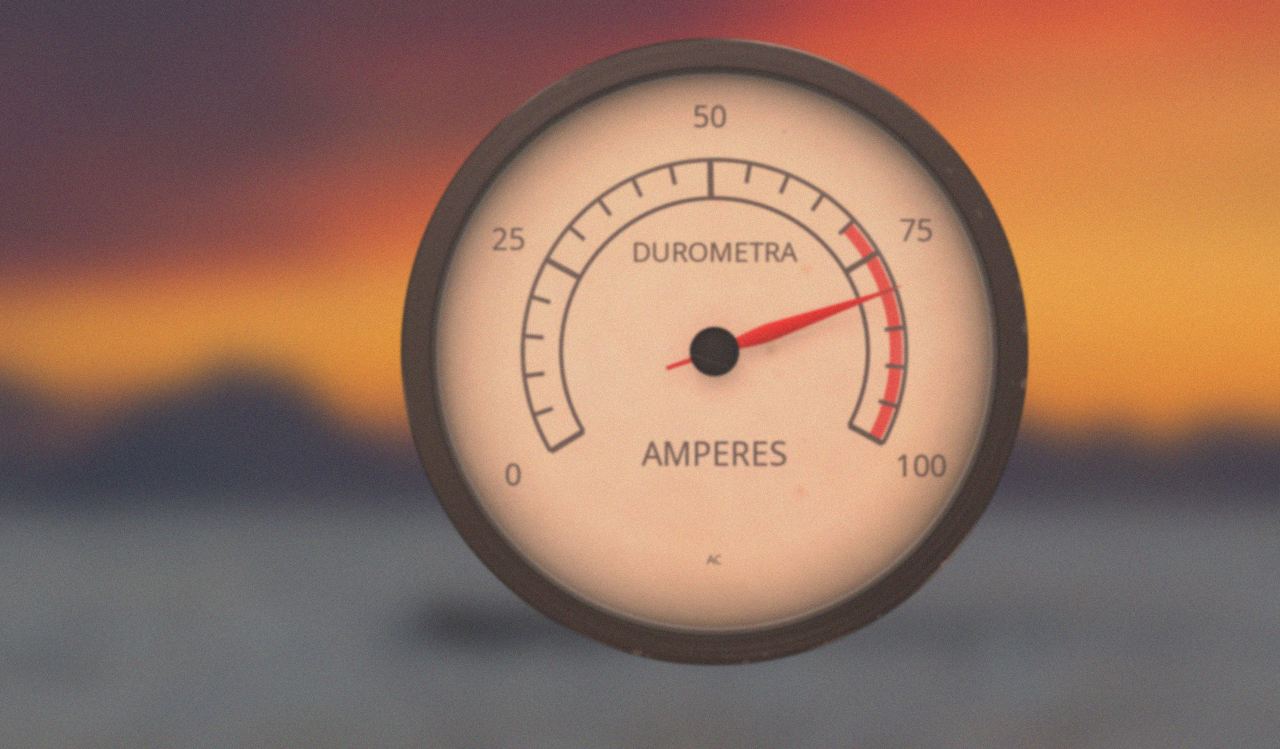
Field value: 80 A
